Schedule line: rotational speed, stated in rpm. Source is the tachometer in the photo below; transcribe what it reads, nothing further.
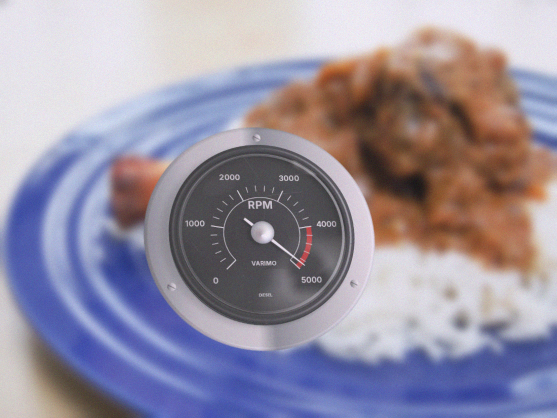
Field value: 4900 rpm
